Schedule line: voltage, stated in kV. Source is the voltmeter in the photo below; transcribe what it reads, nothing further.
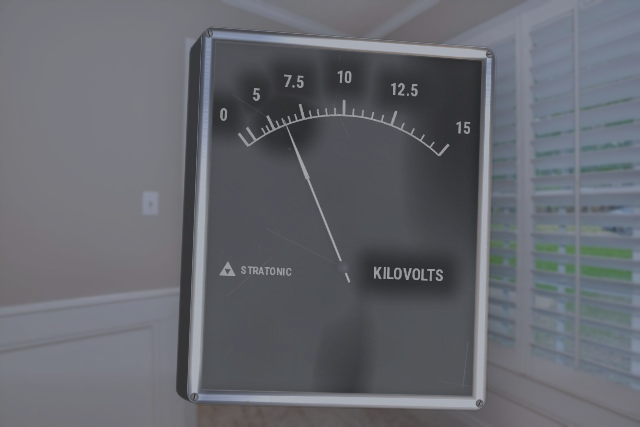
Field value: 6 kV
